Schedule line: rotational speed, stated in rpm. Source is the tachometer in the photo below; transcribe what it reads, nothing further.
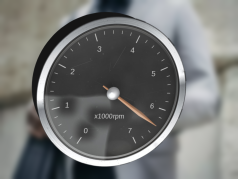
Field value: 6400 rpm
